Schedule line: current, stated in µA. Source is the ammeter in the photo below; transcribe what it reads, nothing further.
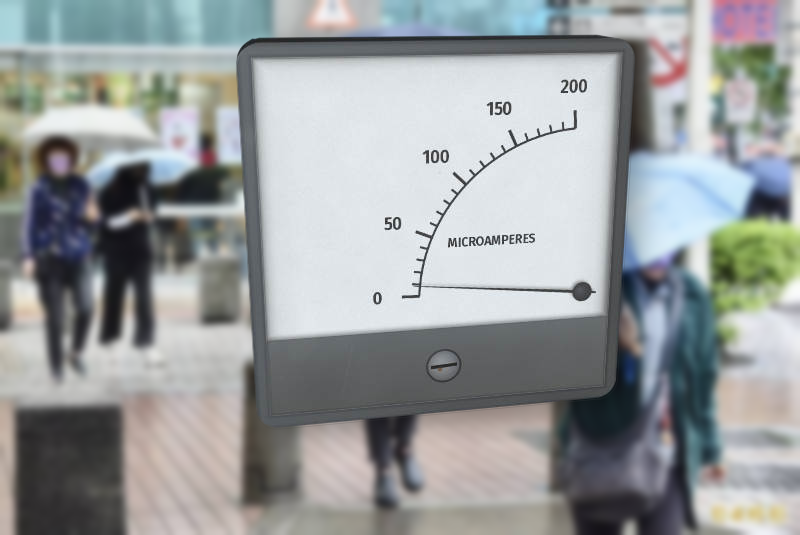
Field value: 10 µA
